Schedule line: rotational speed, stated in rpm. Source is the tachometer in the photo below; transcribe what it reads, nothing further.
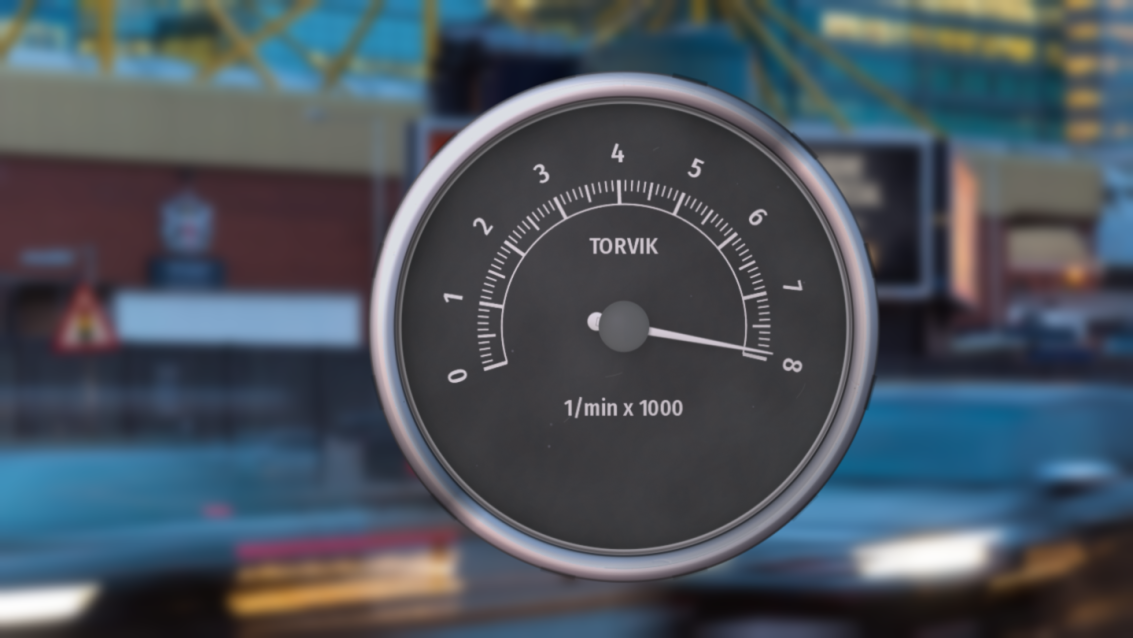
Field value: 7900 rpm
